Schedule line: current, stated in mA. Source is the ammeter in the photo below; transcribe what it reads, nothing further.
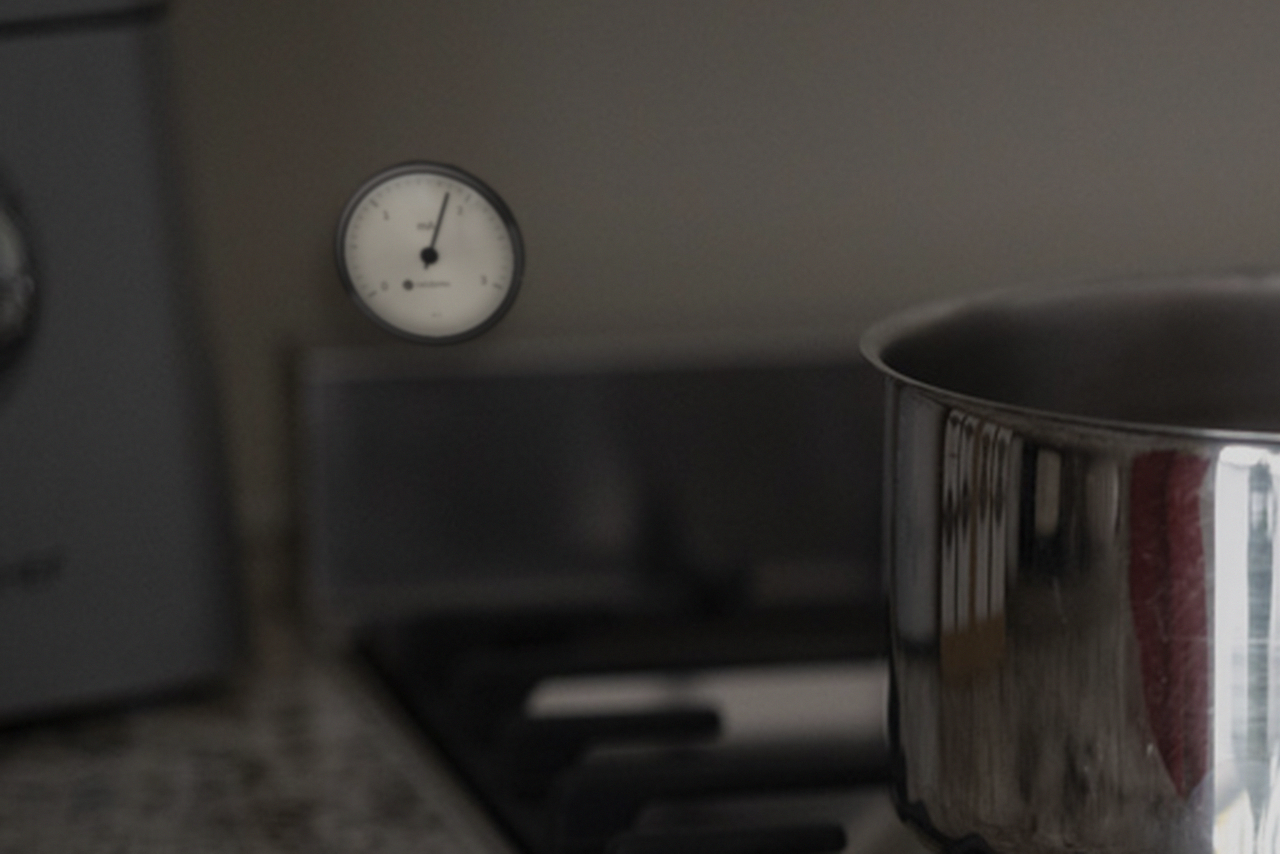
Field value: 1.8 mA
